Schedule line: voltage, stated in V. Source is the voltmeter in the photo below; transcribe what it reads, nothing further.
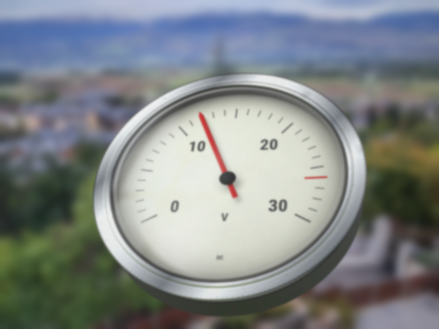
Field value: 12 V
